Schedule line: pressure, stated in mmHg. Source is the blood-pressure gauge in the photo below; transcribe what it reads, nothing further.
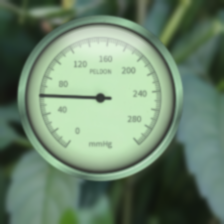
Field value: 60 mmHg
